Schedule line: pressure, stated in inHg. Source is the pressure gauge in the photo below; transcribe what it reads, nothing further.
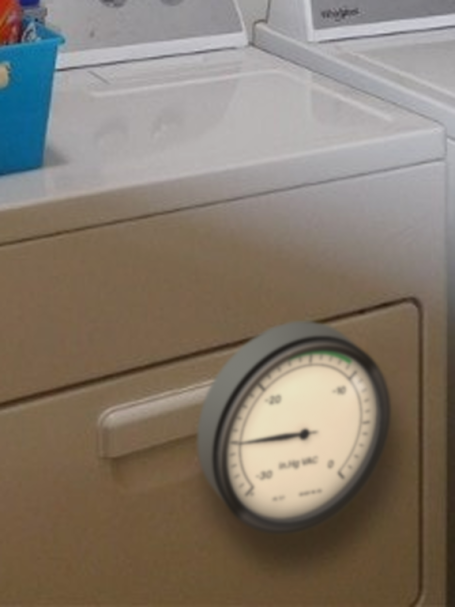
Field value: -25 inHg
